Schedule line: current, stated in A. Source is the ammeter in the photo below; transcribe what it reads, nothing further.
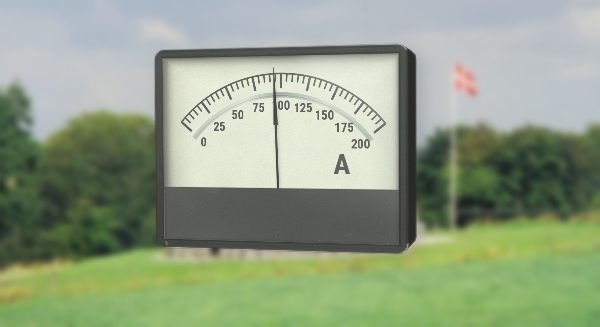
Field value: 95 A
